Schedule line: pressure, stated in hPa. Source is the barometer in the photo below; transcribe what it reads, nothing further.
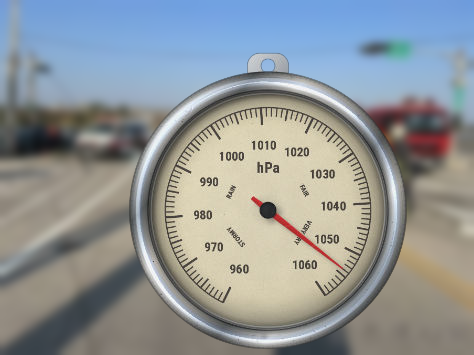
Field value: 1054 hPa
